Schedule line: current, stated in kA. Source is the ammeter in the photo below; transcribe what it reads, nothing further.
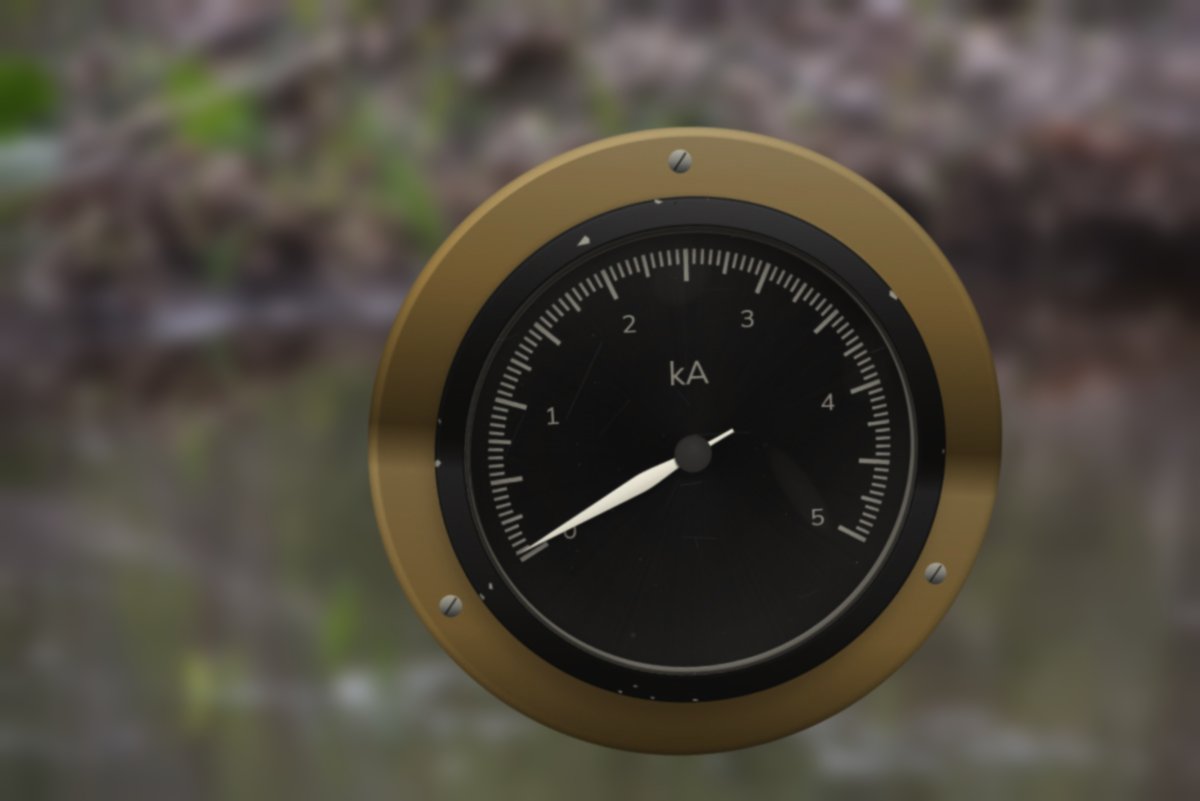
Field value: 0.05 kA
